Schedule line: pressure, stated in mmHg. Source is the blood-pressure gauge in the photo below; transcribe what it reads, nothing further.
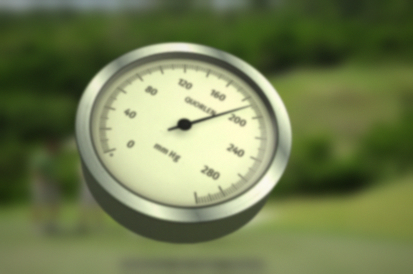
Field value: 190 mmHg
